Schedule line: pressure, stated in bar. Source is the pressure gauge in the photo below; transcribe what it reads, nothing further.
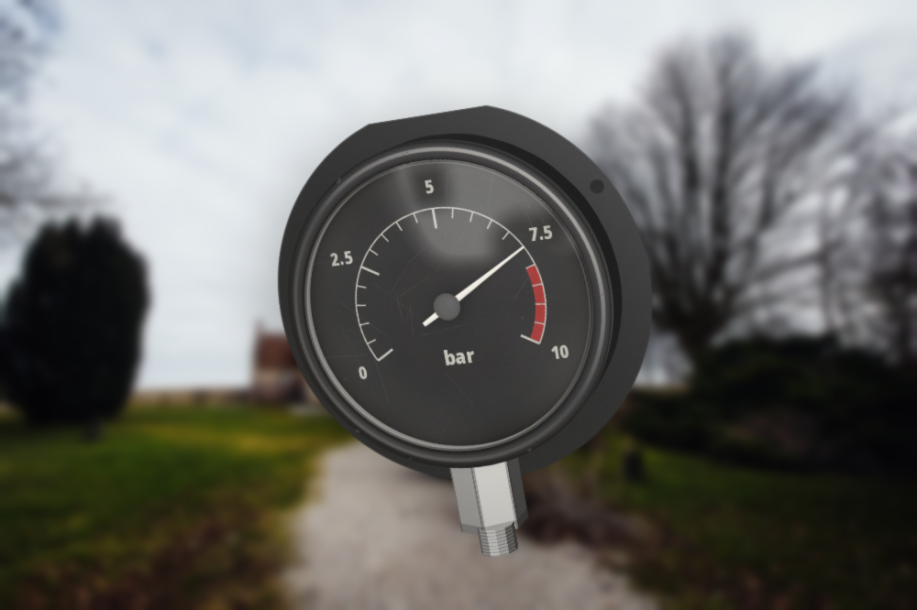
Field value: 7.5 bar
